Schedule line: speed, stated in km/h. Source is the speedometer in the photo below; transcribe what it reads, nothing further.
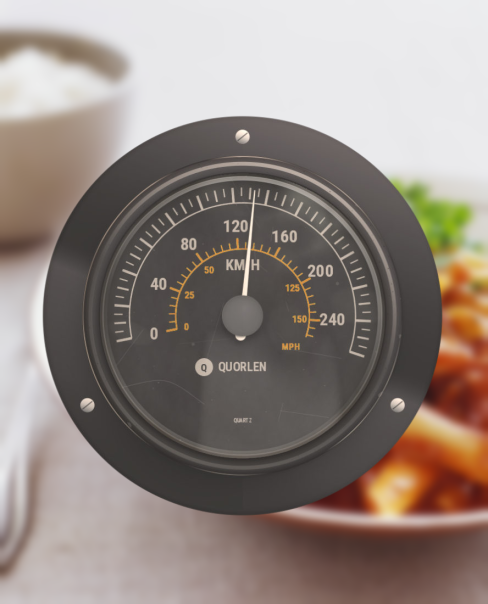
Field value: 132.5 km/h
